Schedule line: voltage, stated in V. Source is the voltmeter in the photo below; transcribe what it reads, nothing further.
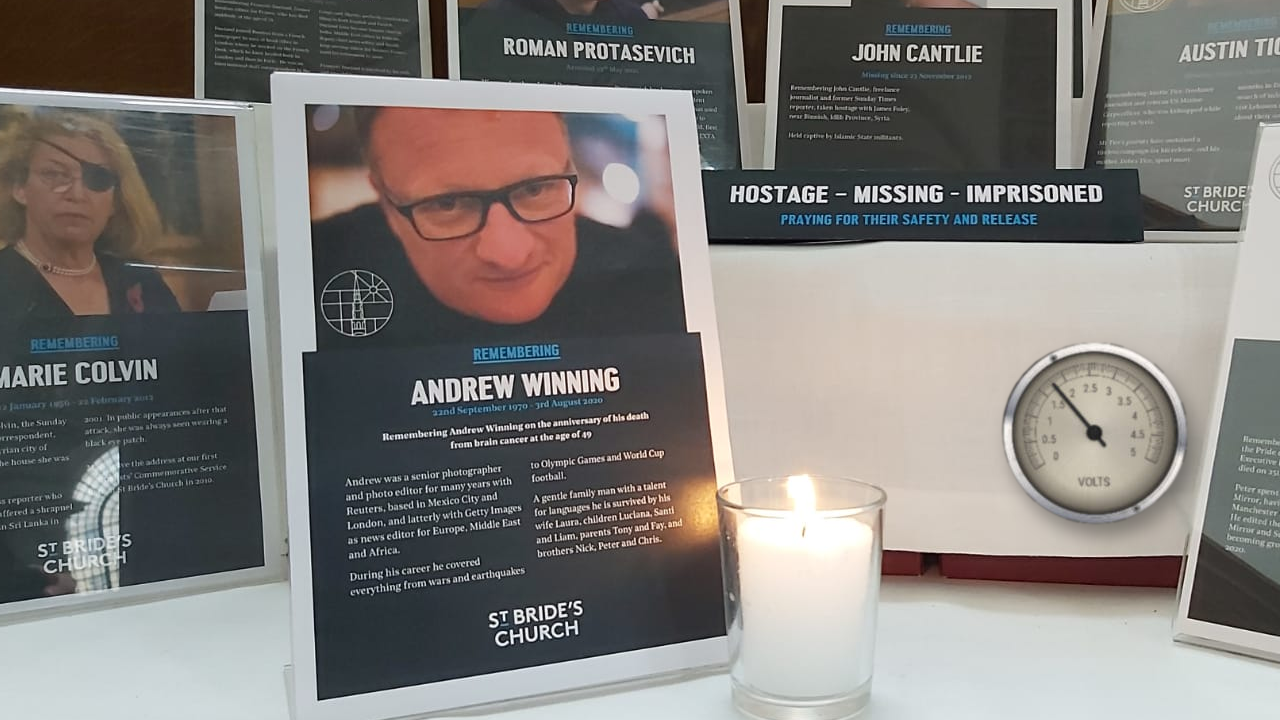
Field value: 1.75 V
